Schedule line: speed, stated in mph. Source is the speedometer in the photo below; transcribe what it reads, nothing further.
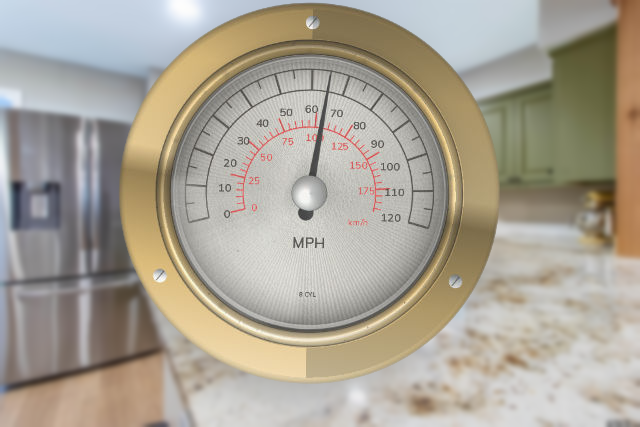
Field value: 65 mph
